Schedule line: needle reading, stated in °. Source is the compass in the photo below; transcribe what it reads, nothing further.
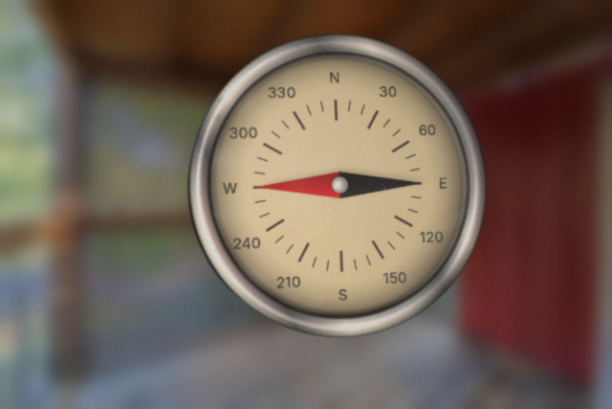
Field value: 270 °
